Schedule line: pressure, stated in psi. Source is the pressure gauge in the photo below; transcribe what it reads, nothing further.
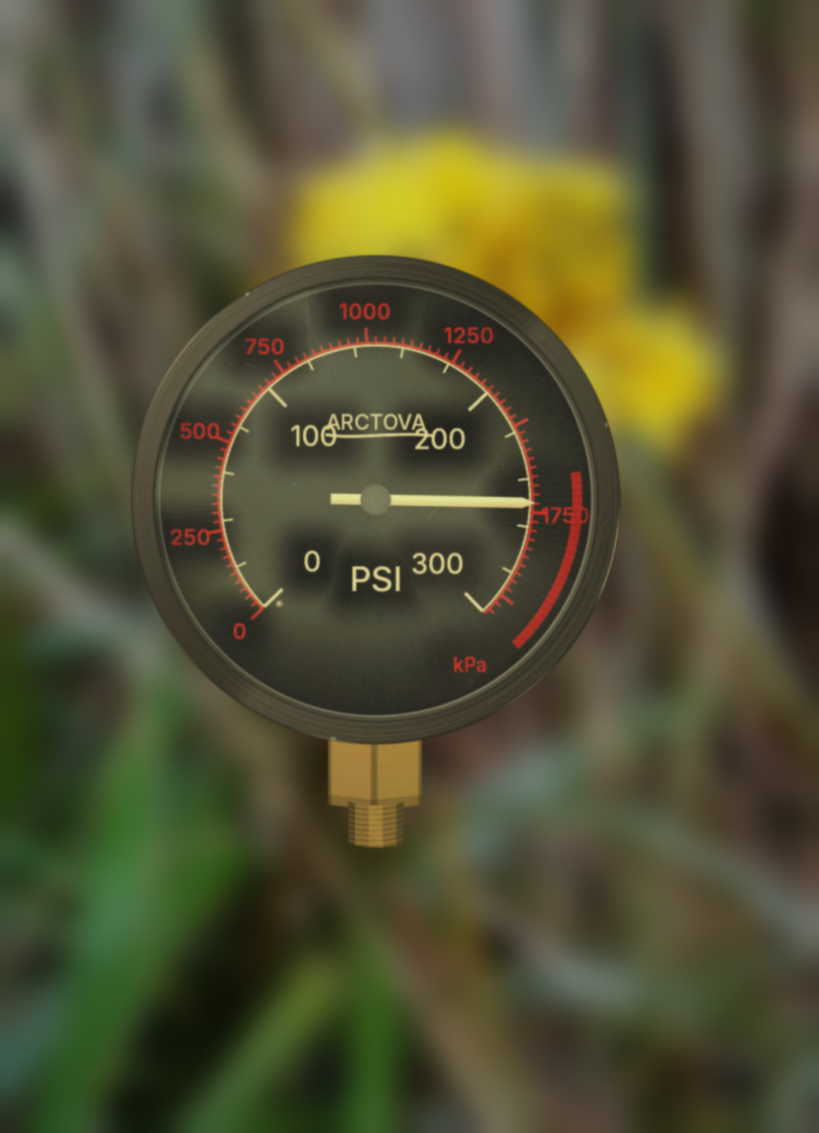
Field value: 250 psi
